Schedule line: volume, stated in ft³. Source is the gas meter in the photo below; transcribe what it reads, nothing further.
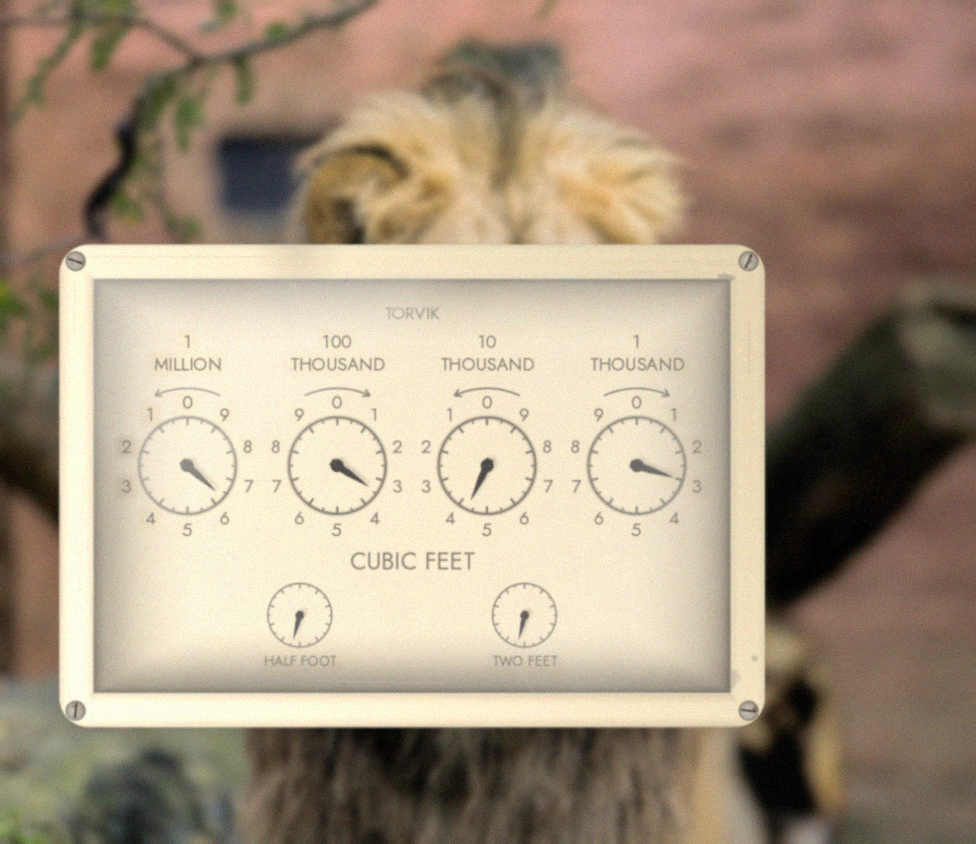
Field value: 634300 ft³
